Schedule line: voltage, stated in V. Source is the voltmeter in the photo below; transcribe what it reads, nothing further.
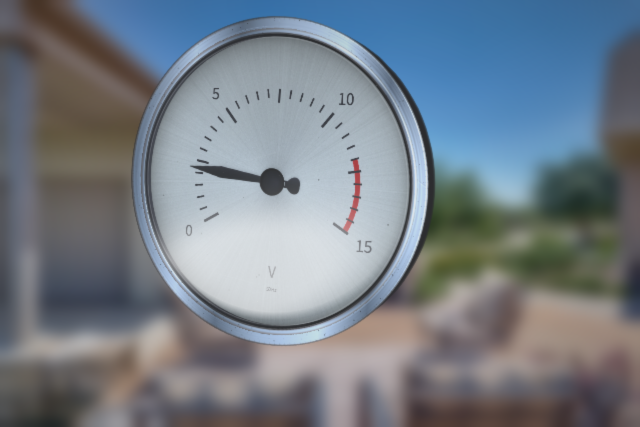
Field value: 2.25 V
